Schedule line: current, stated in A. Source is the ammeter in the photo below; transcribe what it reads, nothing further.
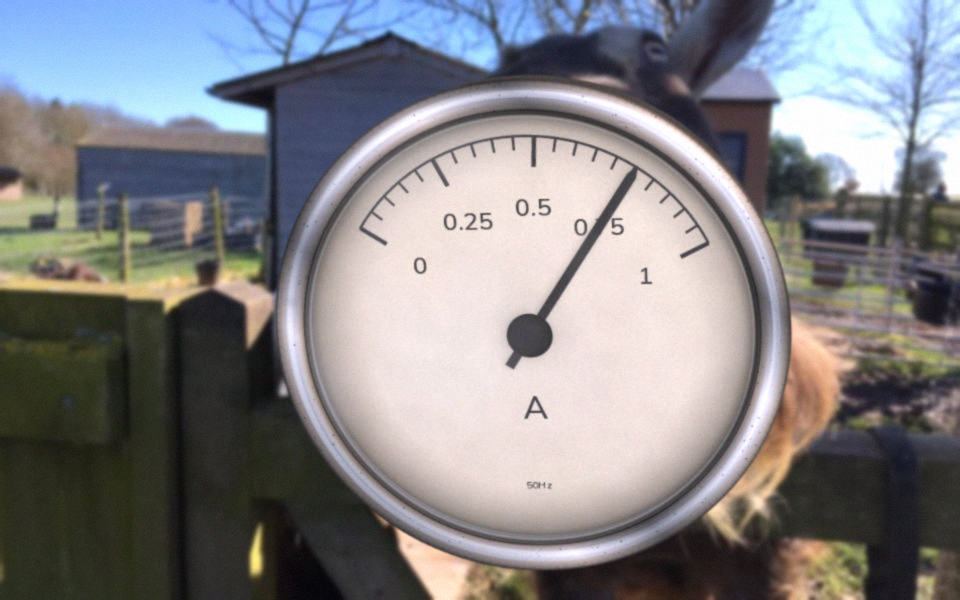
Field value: 0.75 A
